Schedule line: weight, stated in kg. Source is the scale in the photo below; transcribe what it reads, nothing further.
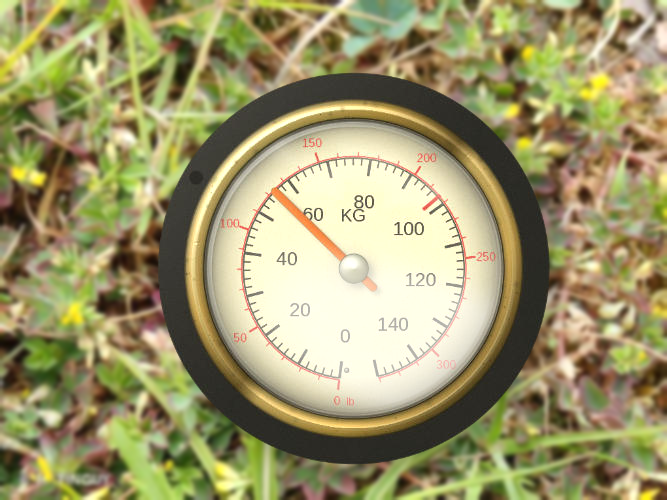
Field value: 56 kg
